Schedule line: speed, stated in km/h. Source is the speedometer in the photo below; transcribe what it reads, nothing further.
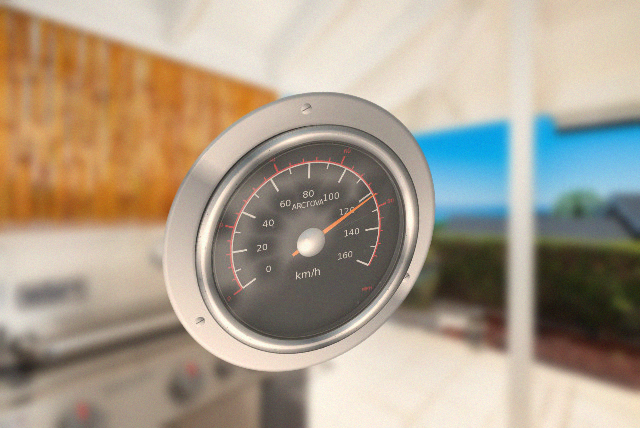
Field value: 120 km/h
